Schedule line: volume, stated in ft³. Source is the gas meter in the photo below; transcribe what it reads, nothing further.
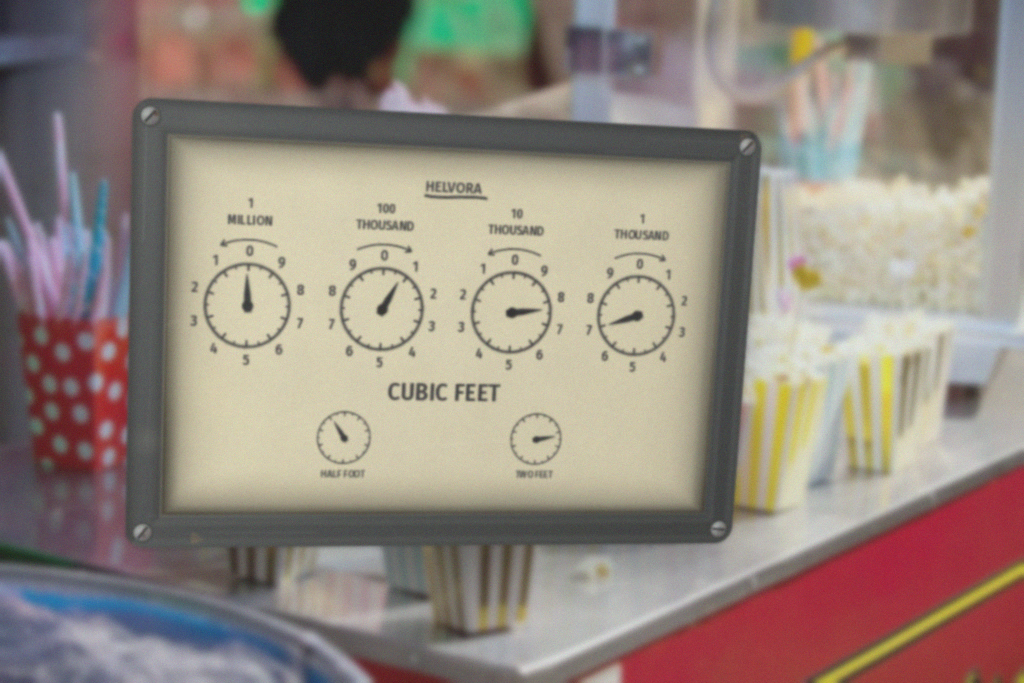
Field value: 7700 ft³
